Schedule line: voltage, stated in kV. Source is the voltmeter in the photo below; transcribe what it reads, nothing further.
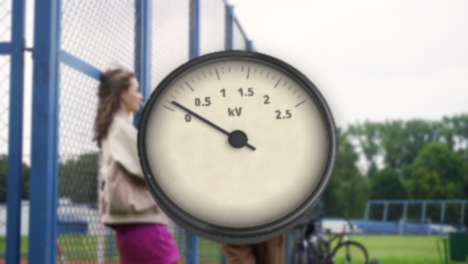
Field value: 0.1 kV
